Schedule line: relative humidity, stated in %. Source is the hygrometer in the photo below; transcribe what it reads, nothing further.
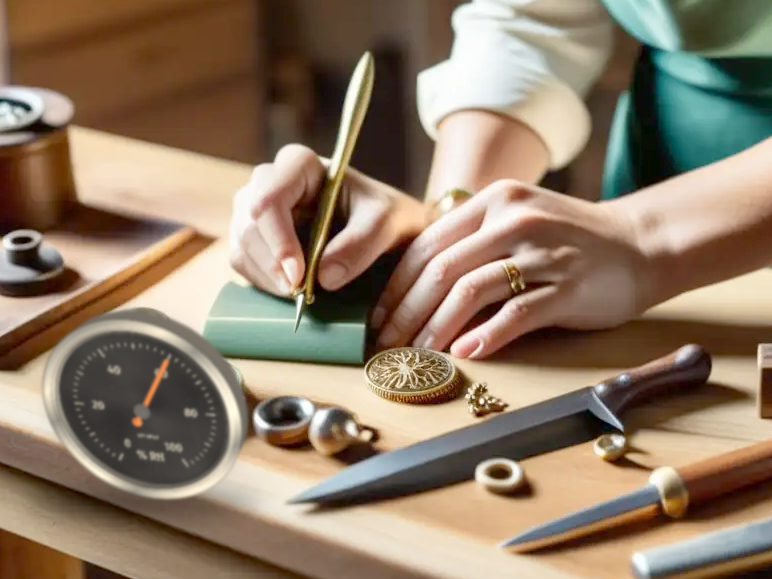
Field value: 60 %
